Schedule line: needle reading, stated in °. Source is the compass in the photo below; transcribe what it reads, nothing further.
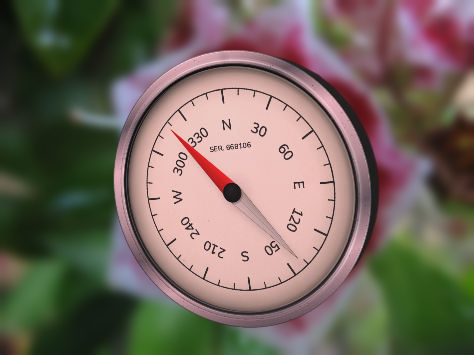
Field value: 320 °
